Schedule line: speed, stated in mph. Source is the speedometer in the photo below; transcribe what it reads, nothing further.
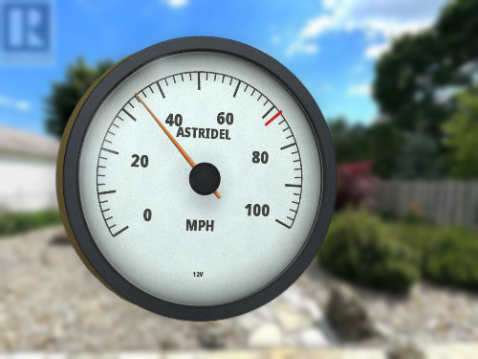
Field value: 34 mph
